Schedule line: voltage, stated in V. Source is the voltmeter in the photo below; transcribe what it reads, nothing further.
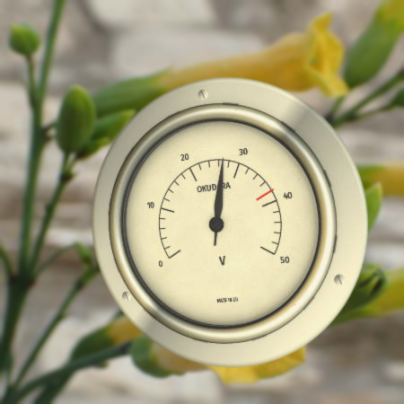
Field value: 27 V
